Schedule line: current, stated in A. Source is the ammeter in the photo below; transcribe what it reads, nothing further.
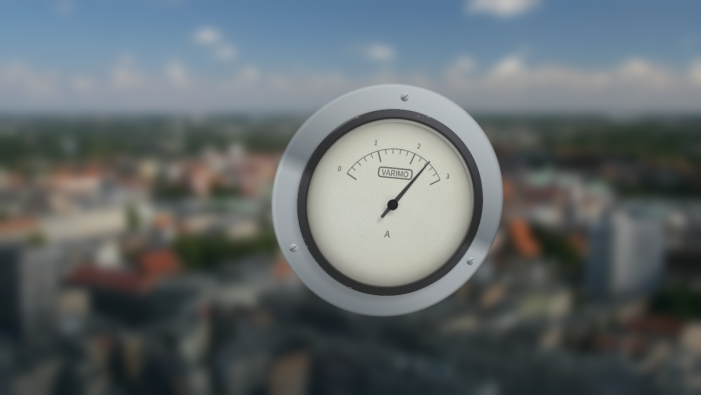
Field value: 2.4 A
